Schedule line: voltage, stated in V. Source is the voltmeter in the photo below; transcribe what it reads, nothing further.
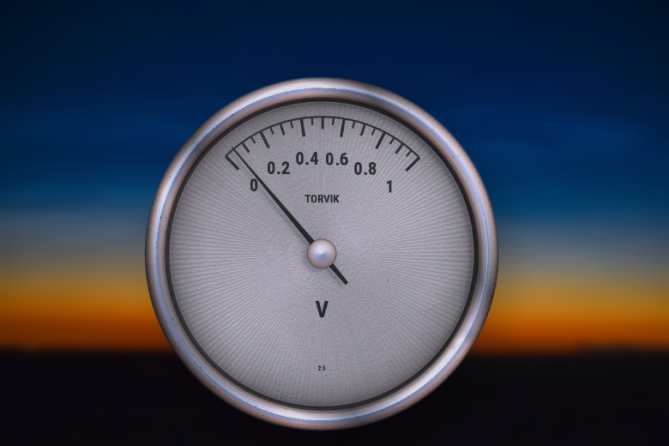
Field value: 0.05 V
